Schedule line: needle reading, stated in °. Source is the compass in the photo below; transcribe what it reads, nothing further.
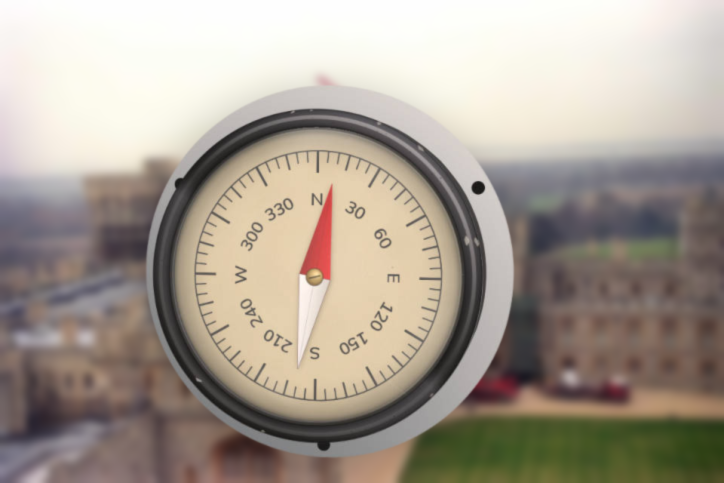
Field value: 10 °
